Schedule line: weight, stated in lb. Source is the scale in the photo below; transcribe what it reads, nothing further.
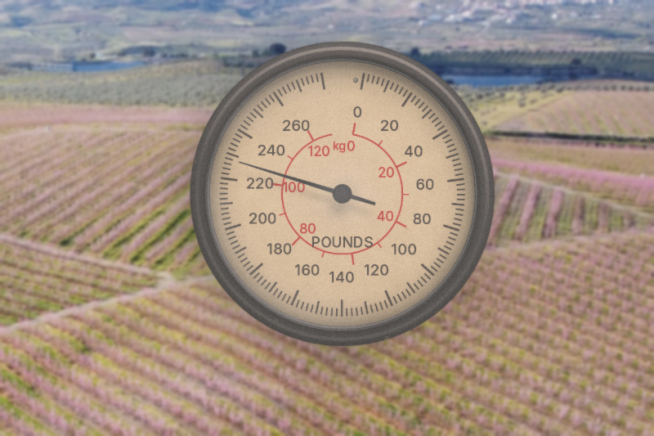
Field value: 228 lb
